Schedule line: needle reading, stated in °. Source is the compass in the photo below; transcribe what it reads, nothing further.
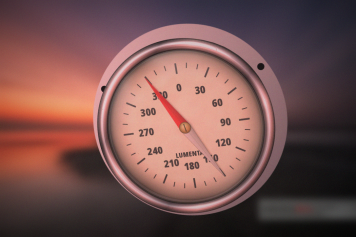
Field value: 330 °
